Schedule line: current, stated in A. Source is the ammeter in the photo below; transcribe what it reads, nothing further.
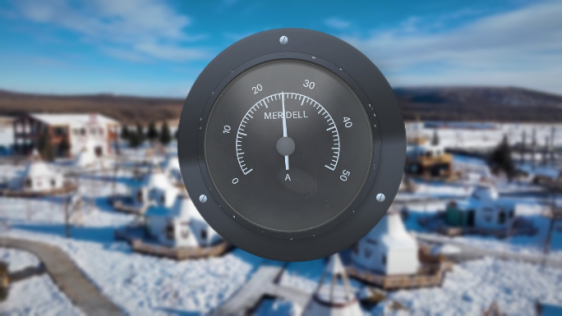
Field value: 25 A
